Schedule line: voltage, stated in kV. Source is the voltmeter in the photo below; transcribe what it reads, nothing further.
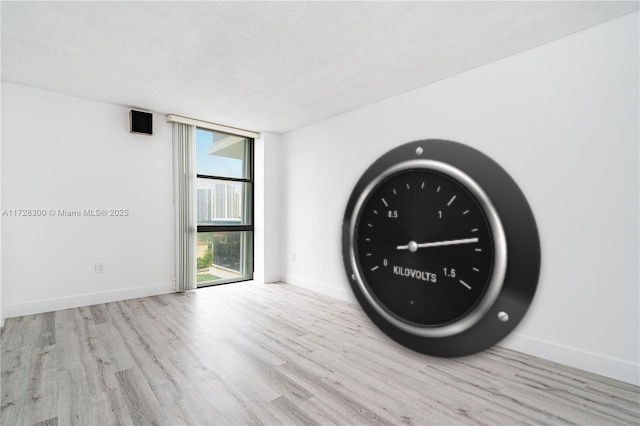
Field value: 1.25 kV
